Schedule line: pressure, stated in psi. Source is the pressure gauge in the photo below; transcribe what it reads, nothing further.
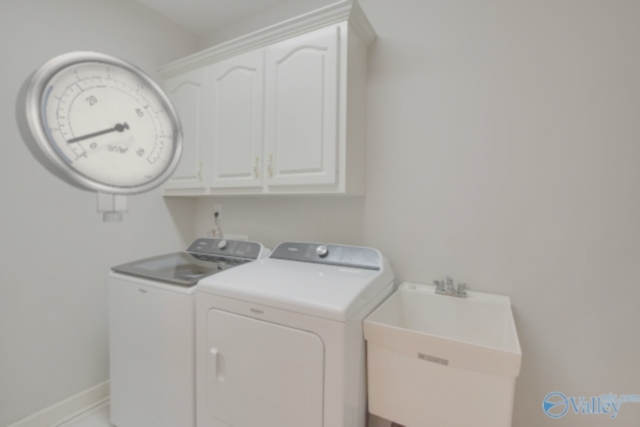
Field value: 4 psi
